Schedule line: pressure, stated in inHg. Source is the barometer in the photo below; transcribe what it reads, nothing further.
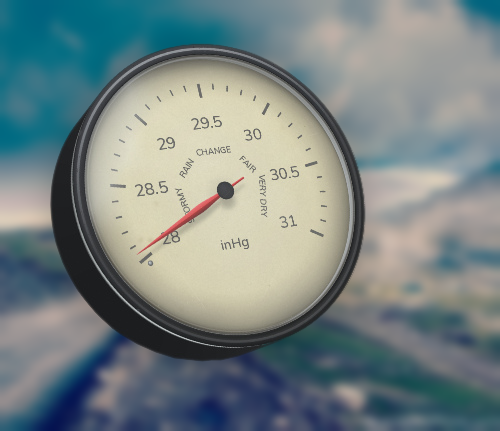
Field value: 28.05 inHg
